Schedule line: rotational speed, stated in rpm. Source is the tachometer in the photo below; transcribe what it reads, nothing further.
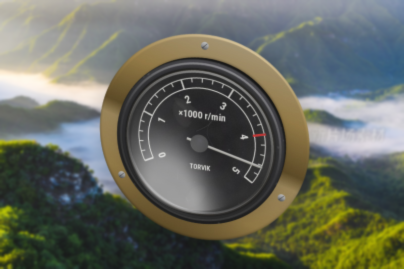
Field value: 4600 rpm
